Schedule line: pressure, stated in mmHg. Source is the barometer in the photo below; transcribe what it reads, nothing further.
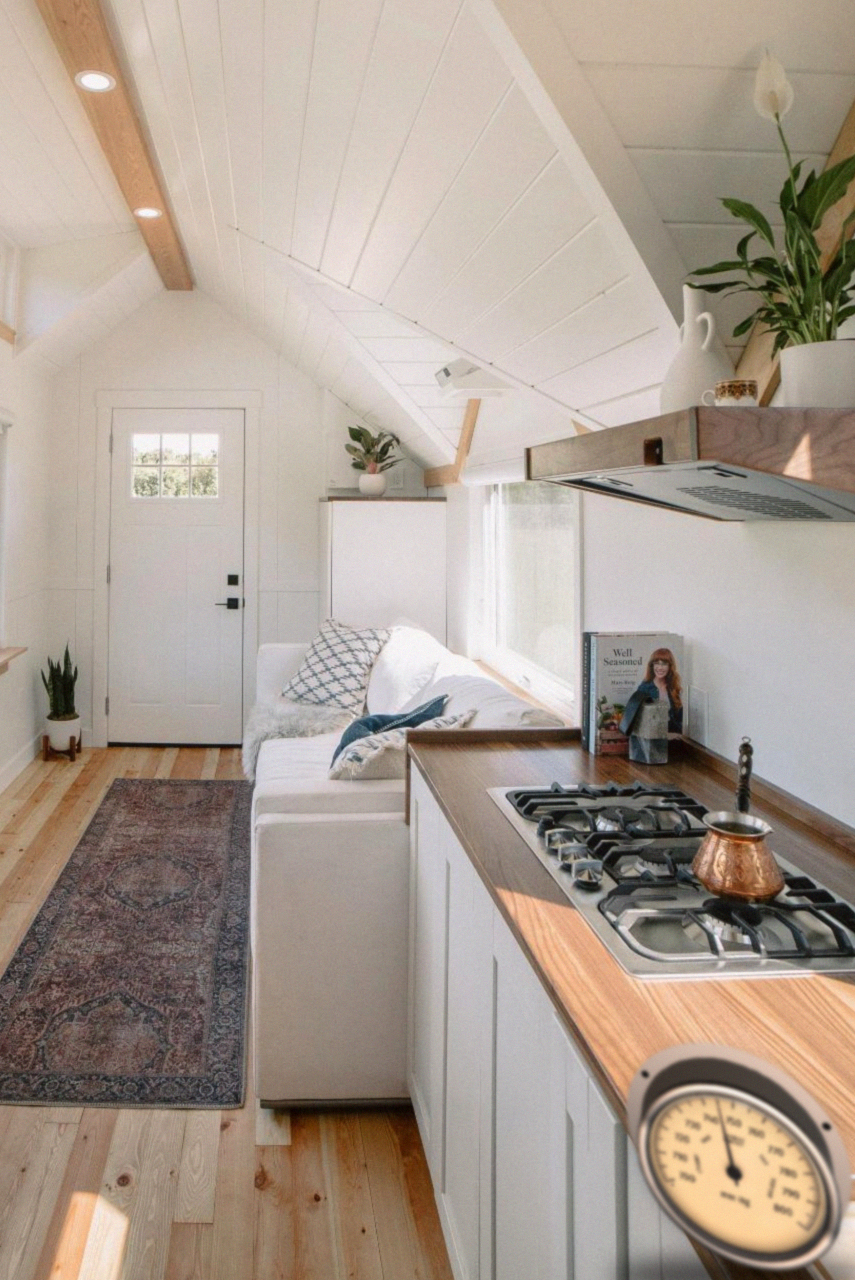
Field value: 745 mmHg
